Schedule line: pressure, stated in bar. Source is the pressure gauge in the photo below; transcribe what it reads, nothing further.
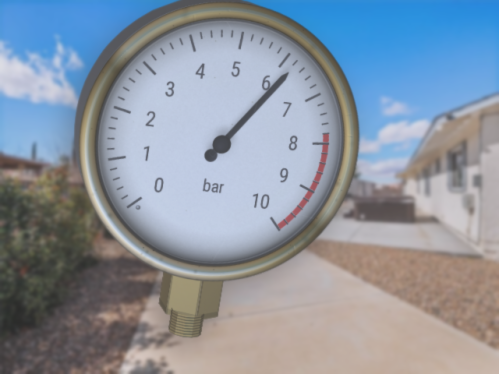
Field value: 6.2 bar
